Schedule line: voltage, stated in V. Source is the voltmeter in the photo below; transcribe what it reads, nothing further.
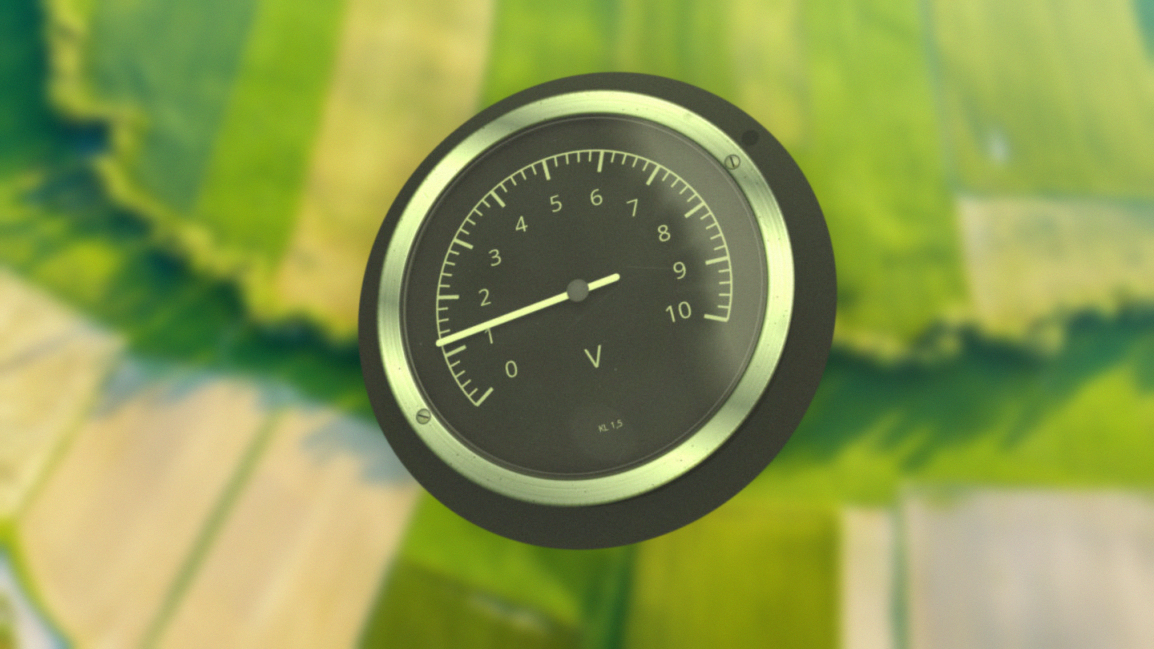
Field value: 1.2 V
